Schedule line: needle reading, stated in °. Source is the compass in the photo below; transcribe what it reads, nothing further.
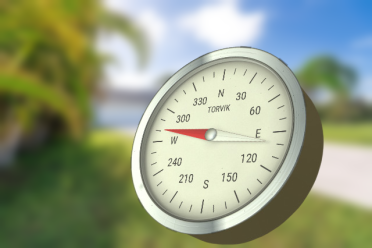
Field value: 280 °
